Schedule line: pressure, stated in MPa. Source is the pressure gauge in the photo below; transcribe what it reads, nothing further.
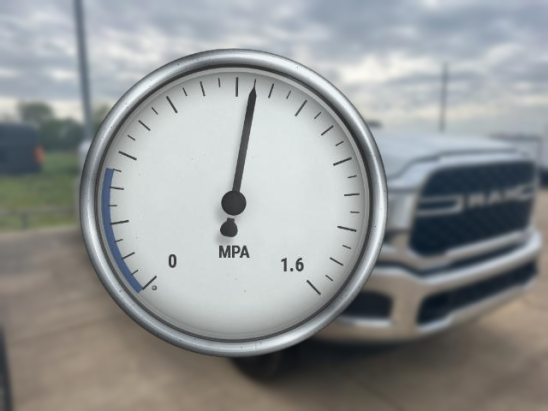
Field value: 0.85 MPa
